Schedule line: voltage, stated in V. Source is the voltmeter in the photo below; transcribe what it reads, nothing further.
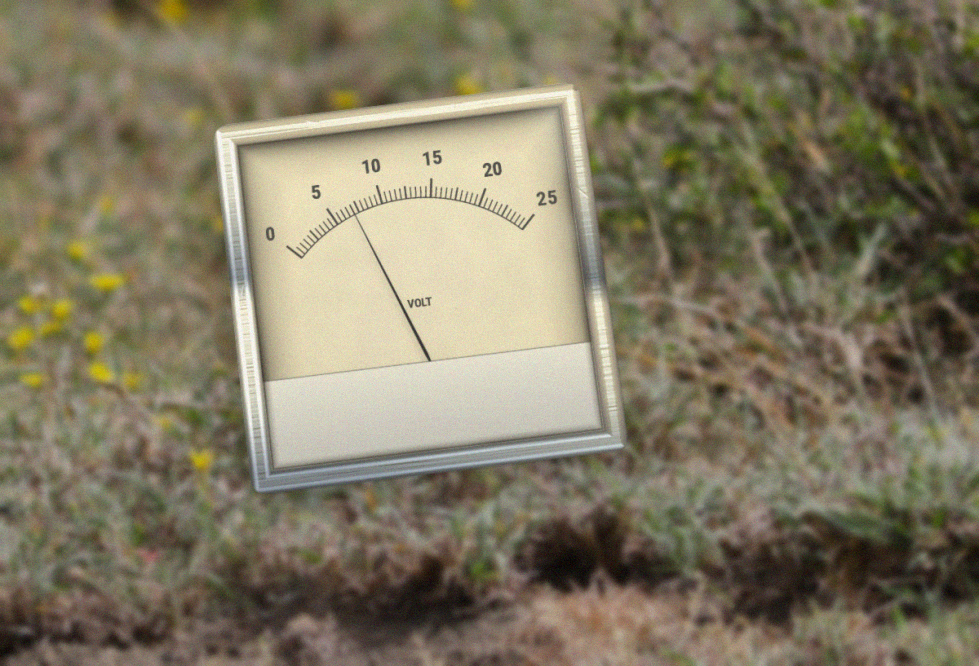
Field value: 7 V
